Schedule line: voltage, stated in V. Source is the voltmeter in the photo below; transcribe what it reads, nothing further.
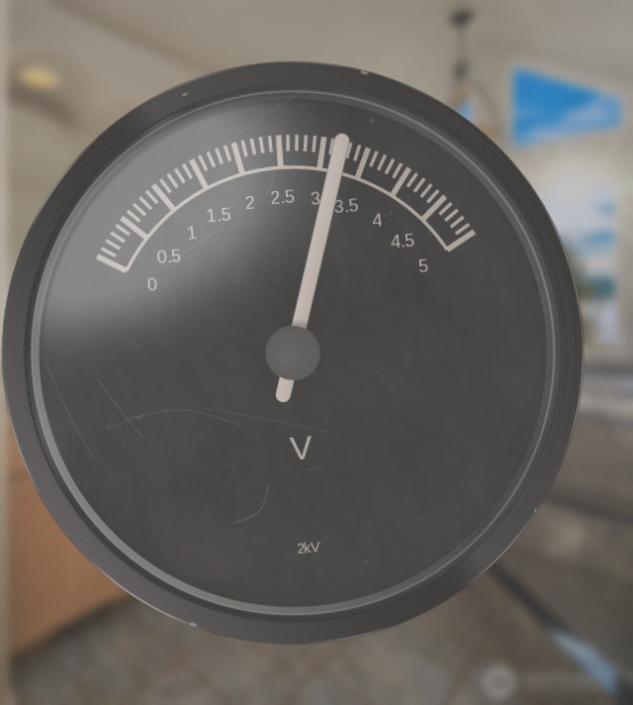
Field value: 3.2 V
